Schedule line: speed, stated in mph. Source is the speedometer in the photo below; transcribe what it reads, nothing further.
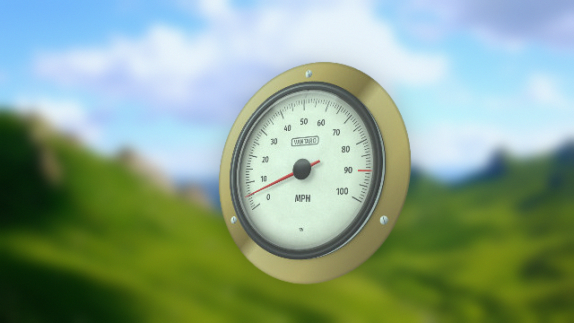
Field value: 5 mph
